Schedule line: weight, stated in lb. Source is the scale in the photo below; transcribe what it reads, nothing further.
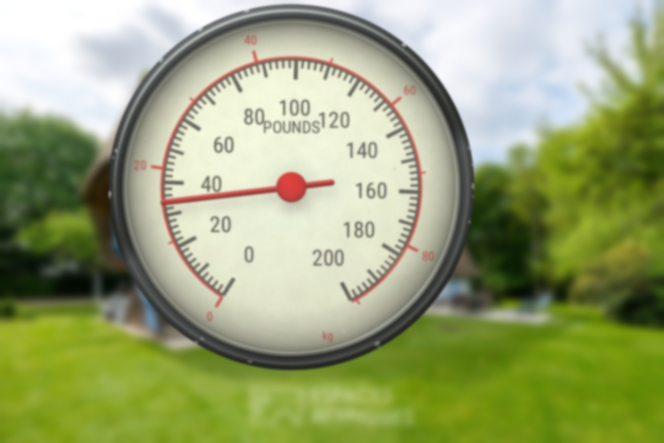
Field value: 34 lb
